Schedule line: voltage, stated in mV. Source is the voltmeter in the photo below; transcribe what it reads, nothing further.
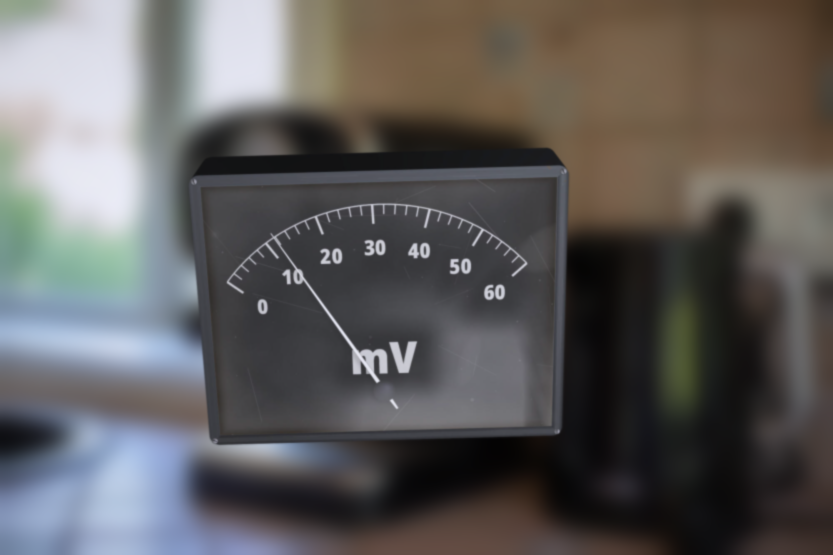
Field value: 12 mV
